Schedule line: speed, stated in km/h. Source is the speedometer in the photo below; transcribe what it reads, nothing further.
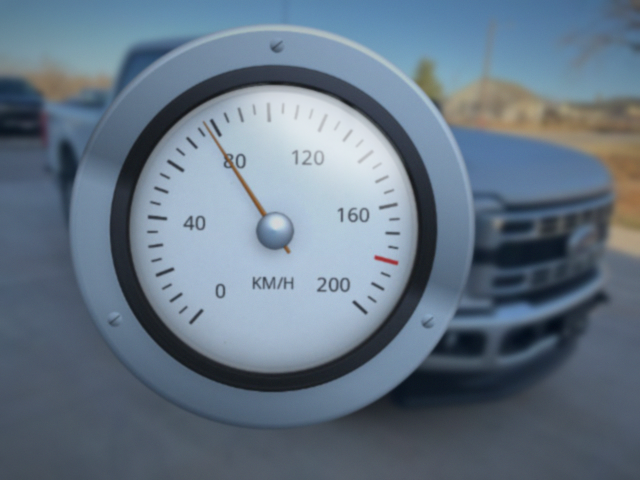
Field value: 77.5 km/h
